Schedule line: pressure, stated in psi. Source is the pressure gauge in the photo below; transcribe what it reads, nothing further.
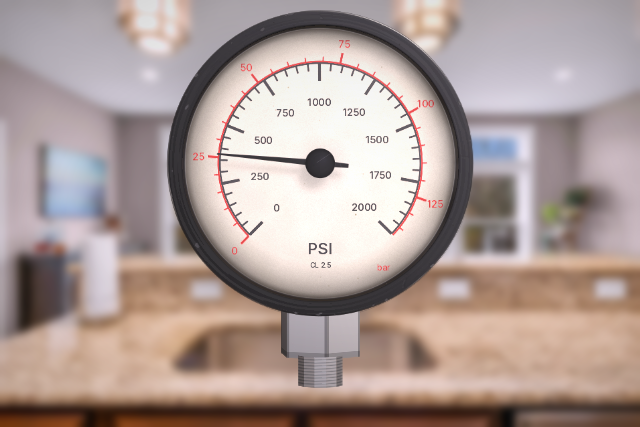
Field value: 375 psi
